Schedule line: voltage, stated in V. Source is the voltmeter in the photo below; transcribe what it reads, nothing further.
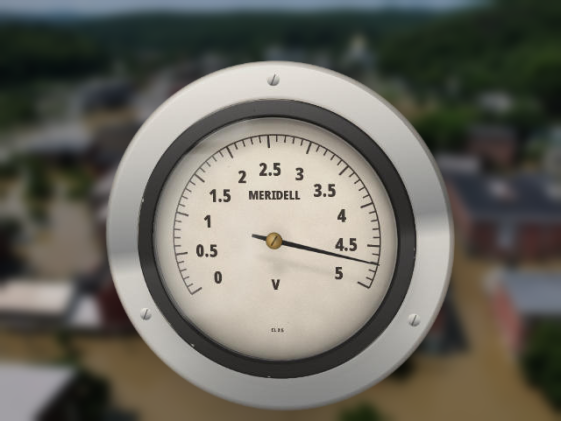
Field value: 4.7 V
